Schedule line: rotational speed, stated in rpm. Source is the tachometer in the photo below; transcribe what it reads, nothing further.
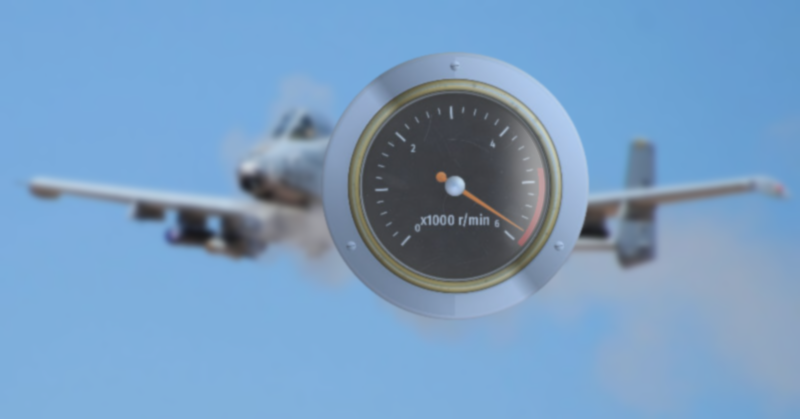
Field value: 5800 rpm
